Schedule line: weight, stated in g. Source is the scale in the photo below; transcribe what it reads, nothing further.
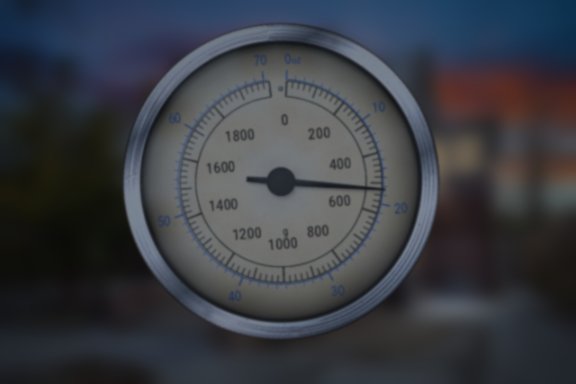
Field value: 520 g
